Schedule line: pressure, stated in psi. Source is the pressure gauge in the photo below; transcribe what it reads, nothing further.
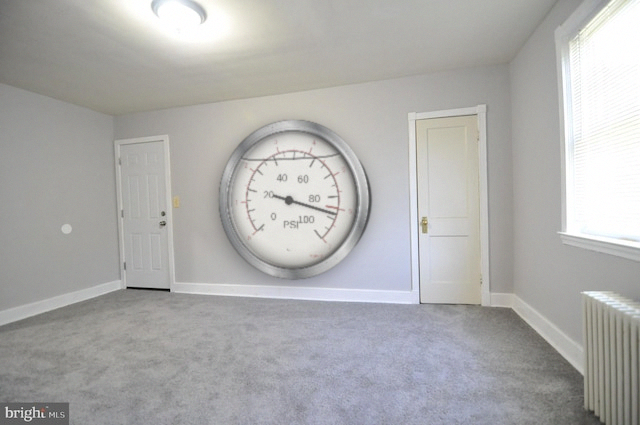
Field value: 87.5 psi
